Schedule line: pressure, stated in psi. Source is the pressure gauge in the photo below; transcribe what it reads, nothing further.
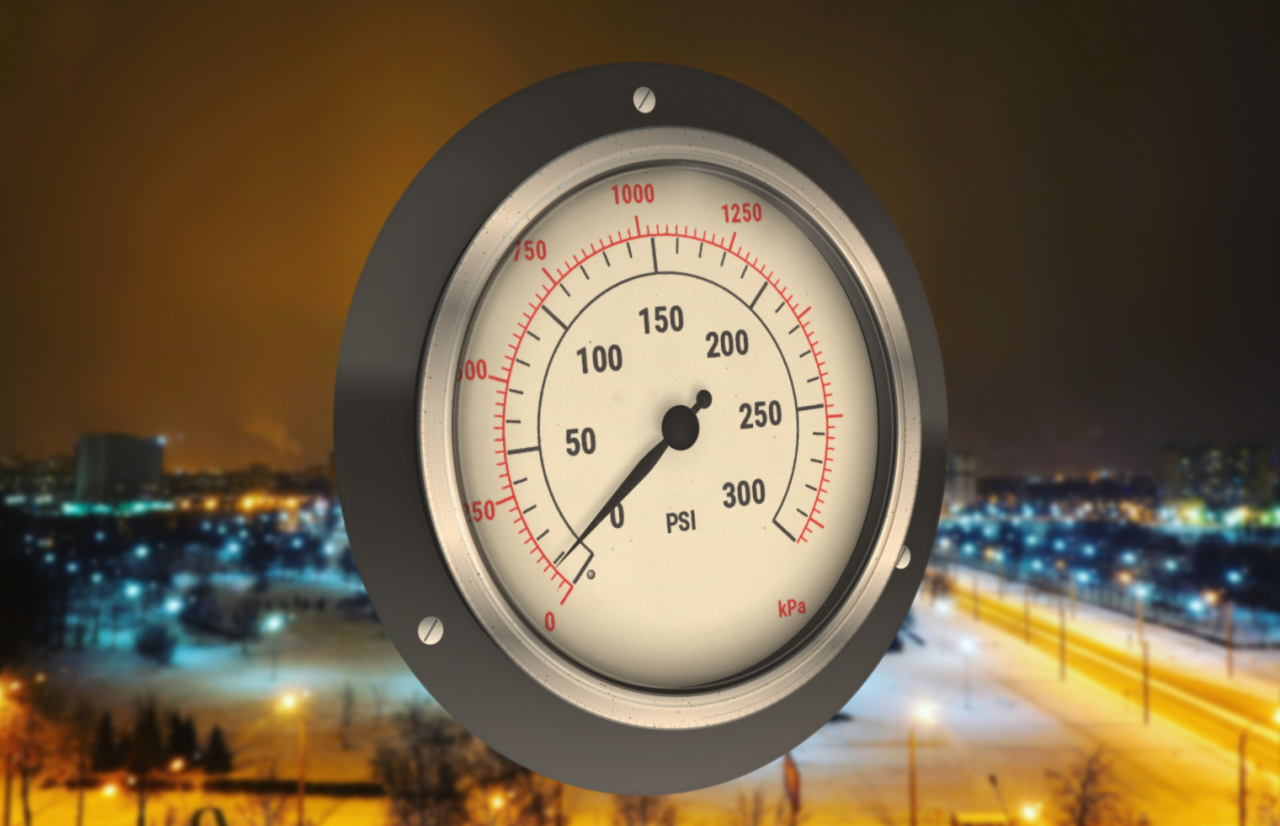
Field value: 10 psi
